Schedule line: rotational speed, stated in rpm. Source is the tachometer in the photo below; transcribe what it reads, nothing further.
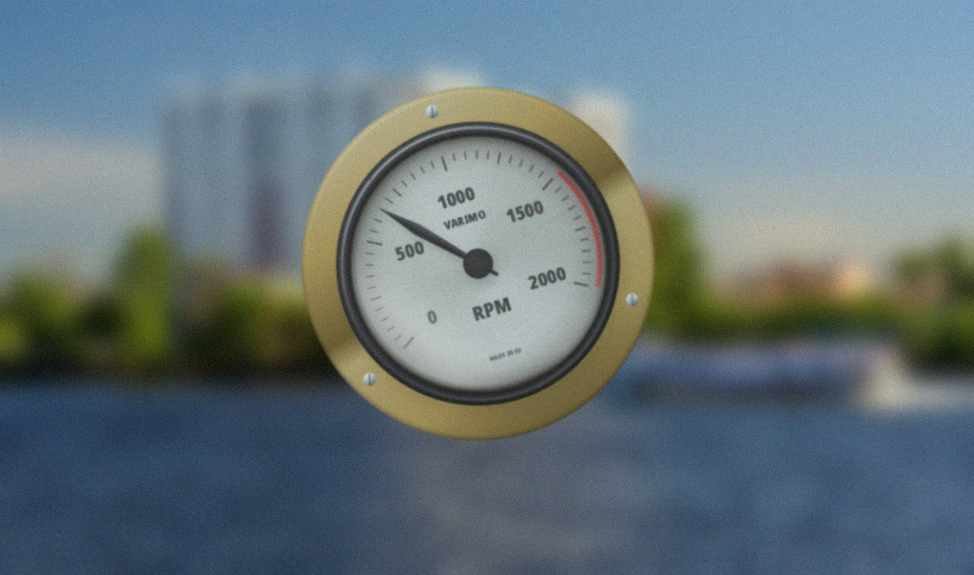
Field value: 650 rpm
